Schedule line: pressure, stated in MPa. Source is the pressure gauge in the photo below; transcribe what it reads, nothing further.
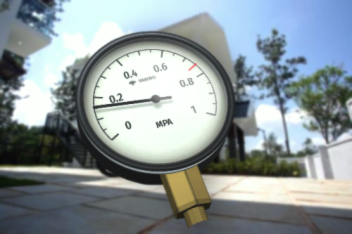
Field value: 0.15 MPa
